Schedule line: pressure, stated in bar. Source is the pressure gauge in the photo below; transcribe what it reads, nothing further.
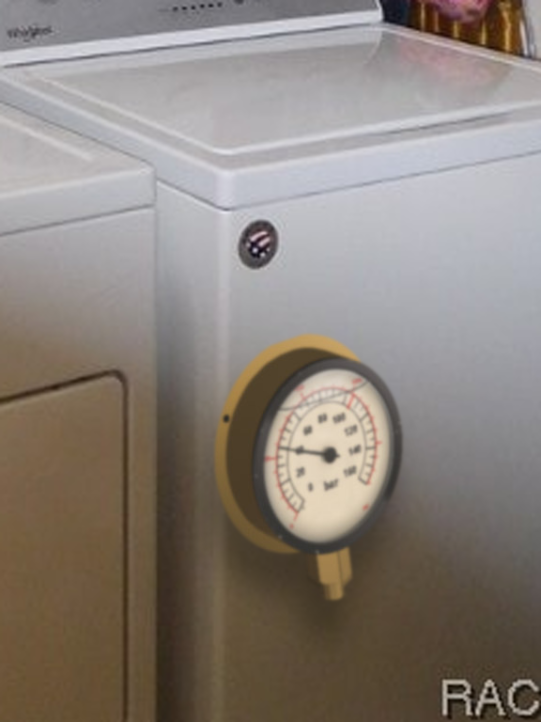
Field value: 40 bar
